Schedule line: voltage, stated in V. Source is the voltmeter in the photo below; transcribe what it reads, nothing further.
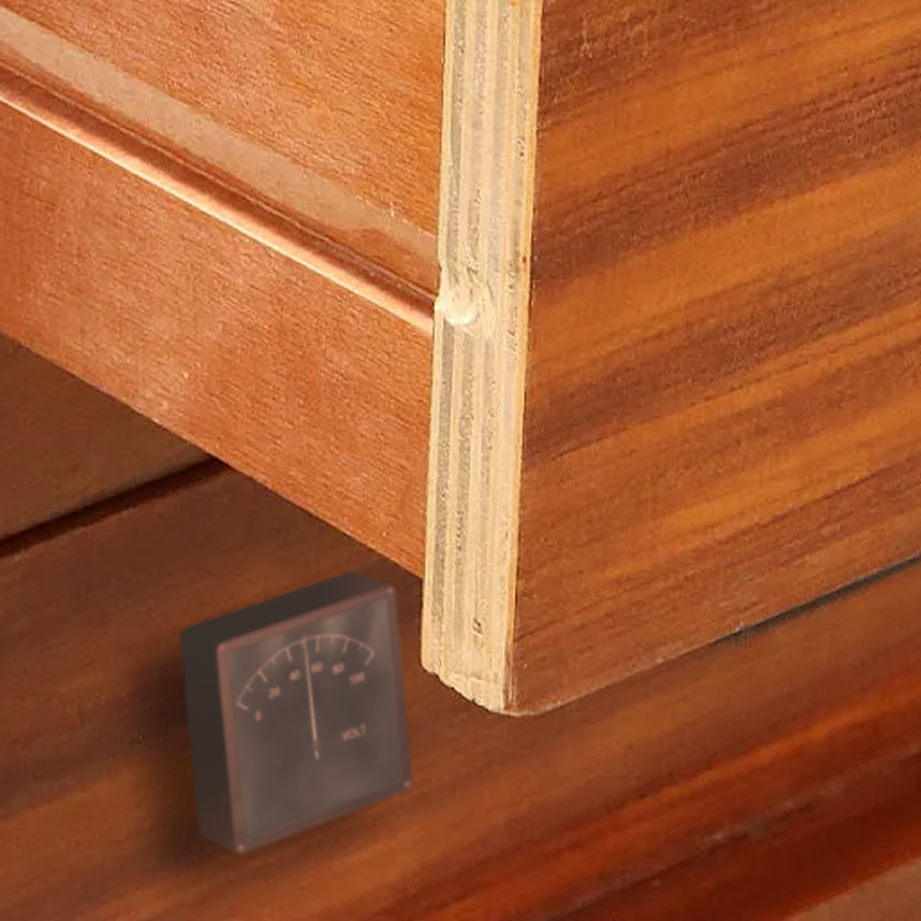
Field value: 50 V
